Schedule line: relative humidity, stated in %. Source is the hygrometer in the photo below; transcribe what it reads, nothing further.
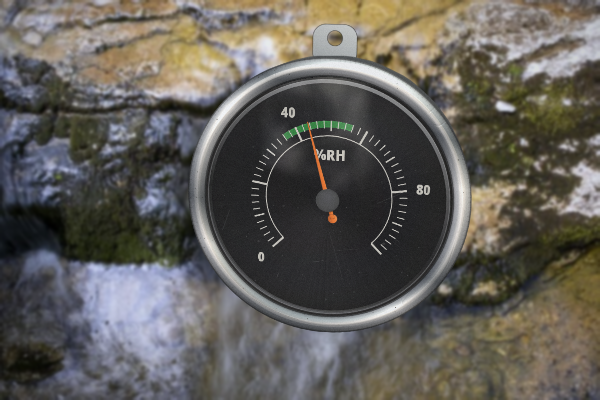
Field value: 44 %
